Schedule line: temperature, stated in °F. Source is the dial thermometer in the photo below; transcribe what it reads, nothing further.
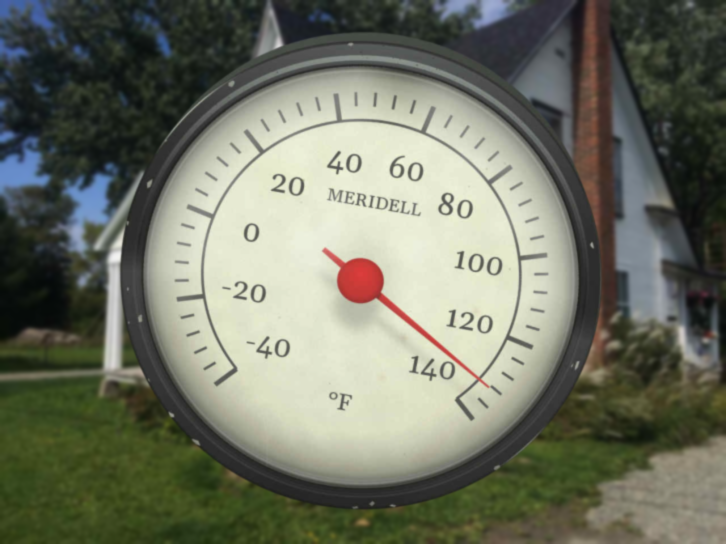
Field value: 132 °F
